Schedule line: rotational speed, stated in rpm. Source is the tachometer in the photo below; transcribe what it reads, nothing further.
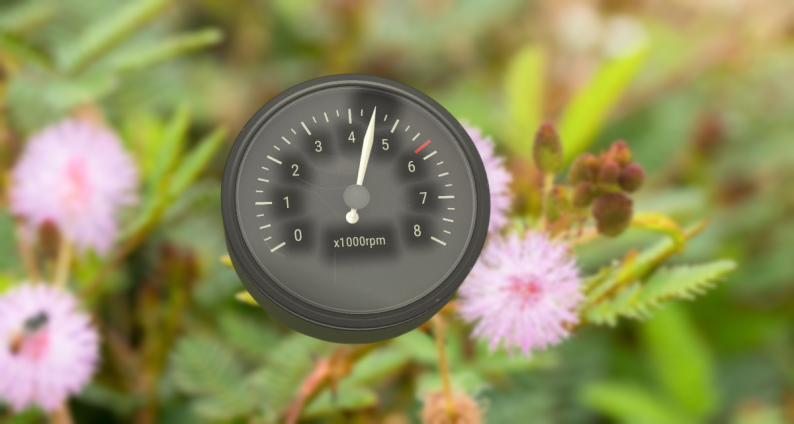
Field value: 4500 rpm
